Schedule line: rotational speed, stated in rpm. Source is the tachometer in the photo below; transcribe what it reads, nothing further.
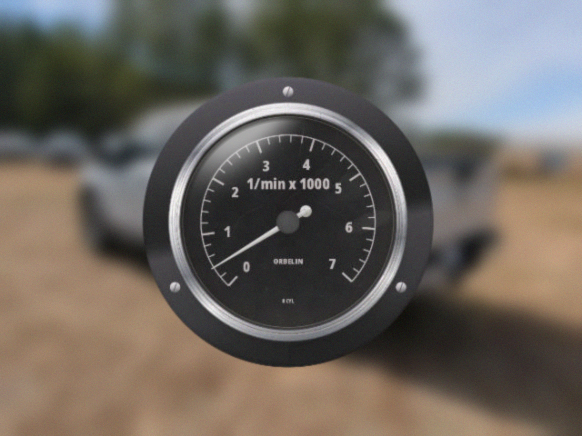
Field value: 400 rpm
